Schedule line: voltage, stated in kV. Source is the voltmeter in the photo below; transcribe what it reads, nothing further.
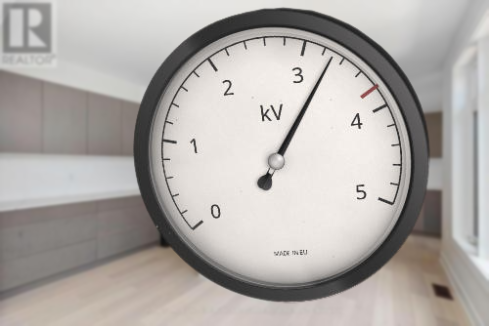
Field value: 3.3 kV
